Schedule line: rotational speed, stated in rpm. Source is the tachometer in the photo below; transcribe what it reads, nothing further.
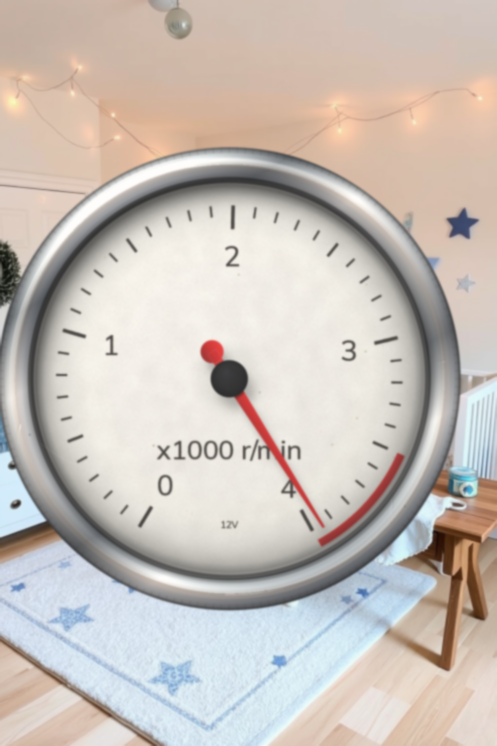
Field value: 3950 rpm
